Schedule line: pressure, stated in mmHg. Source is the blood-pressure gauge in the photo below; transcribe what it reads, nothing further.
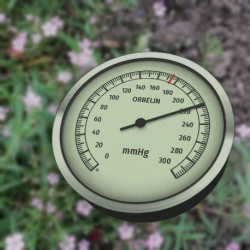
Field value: 220 mmHg
